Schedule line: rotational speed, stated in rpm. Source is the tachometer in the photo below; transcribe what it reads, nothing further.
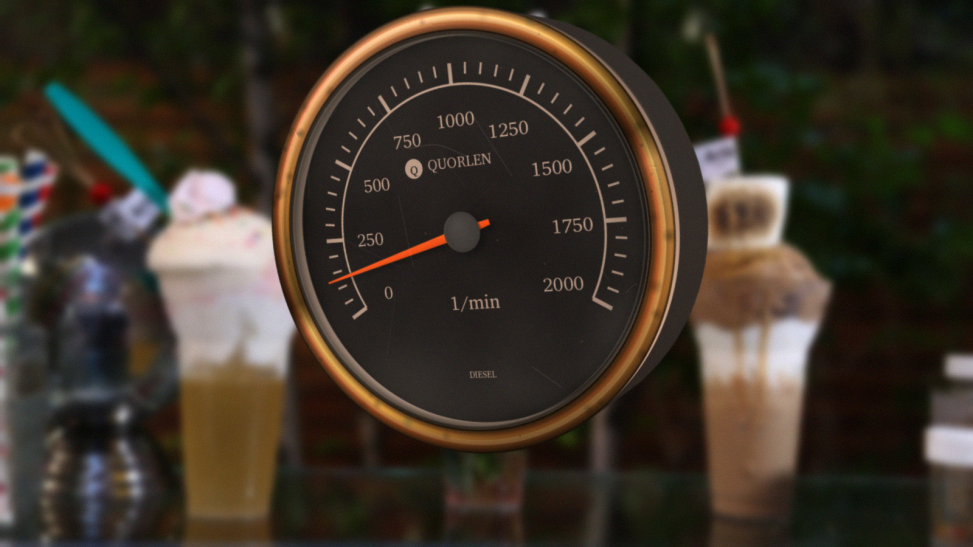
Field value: 125 rpm
